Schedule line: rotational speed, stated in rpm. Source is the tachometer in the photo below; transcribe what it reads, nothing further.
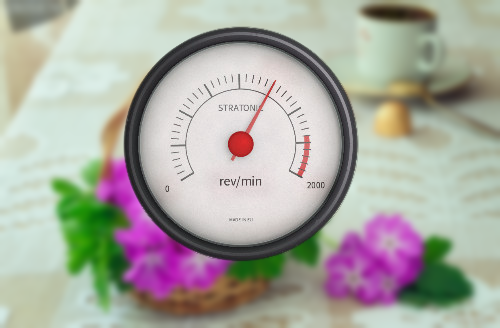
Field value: 1250 rpm
